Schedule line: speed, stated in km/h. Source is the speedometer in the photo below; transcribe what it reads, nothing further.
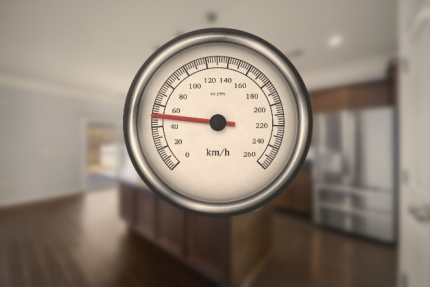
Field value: 50 km/h
